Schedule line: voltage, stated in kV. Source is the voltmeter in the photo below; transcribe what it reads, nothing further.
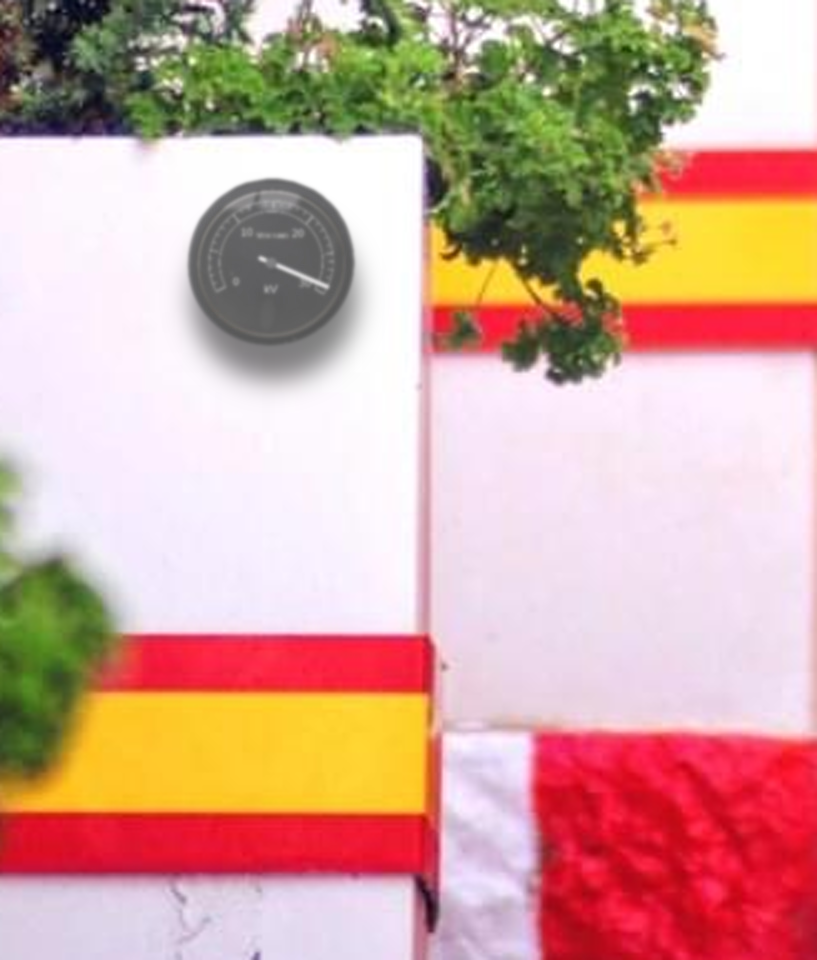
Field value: 29 kV
